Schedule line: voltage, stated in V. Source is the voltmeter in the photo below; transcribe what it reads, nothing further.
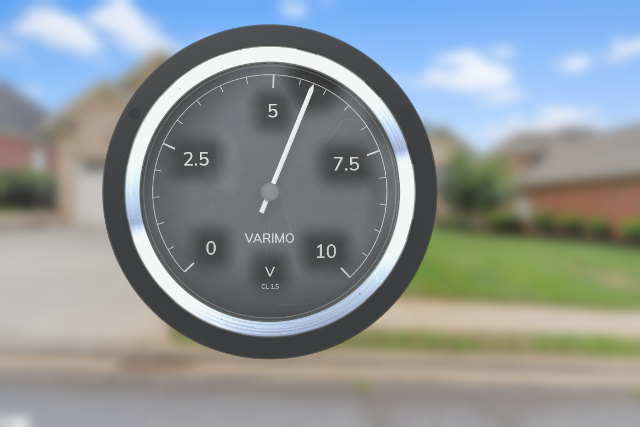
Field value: 5.75 V
